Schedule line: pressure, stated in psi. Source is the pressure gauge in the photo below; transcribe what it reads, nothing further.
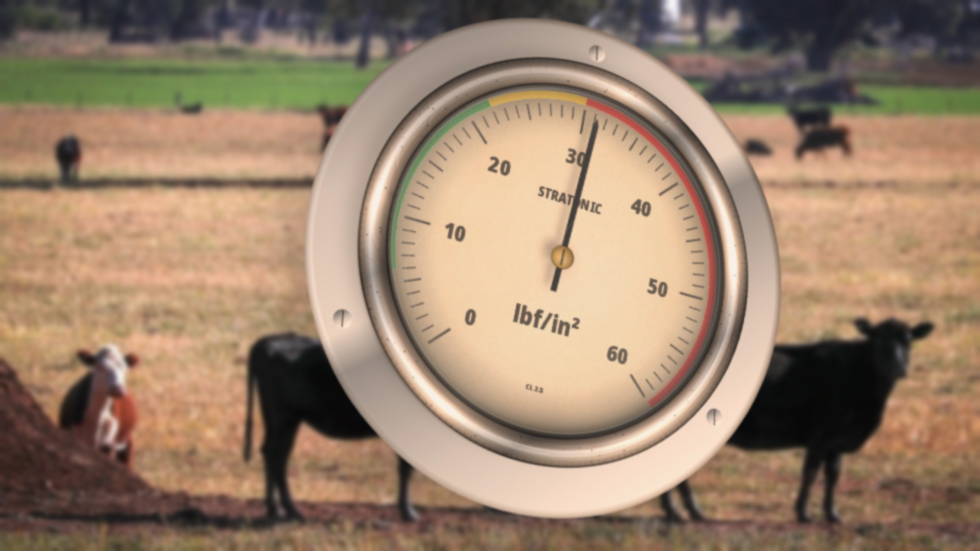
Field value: 31 psi
